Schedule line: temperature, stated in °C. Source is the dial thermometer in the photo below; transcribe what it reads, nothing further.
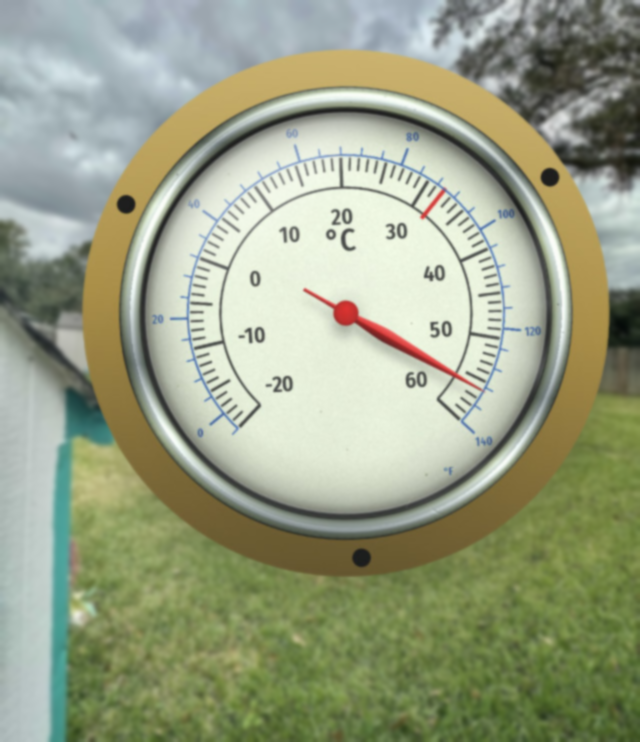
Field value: 56 °C
